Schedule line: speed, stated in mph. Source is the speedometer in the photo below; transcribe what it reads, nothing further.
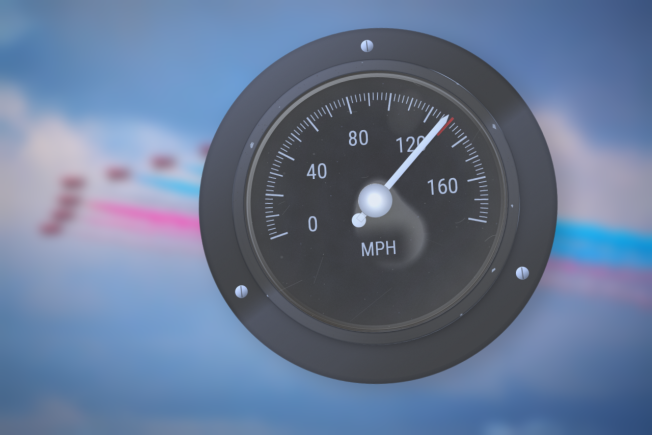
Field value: 128 mph
